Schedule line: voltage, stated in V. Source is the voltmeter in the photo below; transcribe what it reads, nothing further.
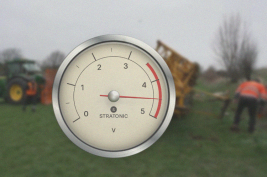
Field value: 4.5 V
